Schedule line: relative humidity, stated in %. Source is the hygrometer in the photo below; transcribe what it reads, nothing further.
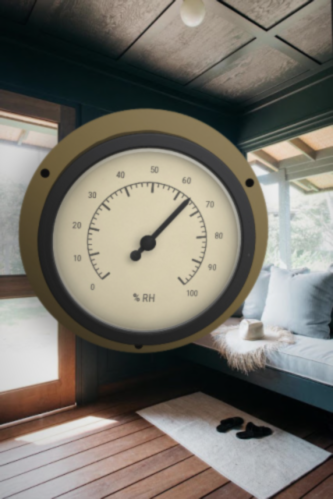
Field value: 64 %
